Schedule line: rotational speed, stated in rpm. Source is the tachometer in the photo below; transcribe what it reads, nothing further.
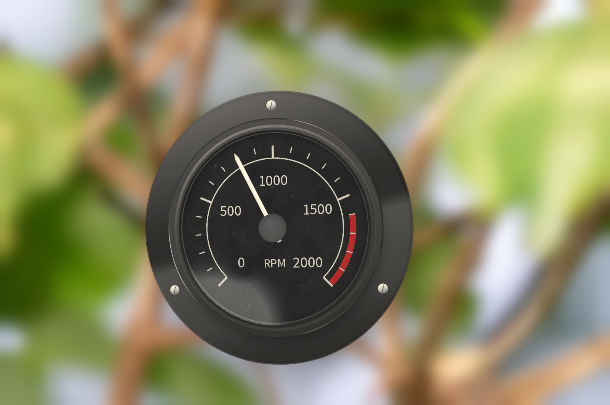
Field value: 800 rpm
